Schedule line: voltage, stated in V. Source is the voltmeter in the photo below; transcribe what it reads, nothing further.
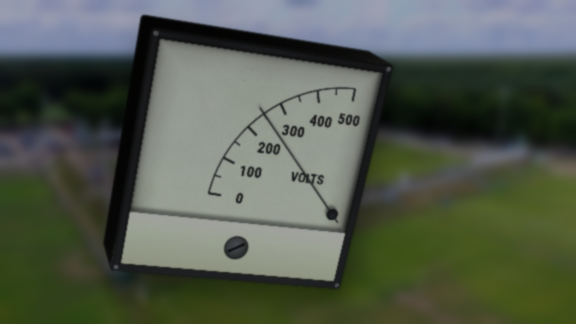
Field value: 250 V
